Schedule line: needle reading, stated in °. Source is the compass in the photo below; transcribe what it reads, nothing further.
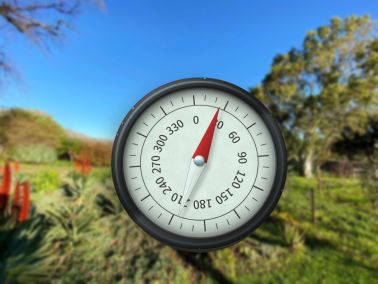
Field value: 25 °
